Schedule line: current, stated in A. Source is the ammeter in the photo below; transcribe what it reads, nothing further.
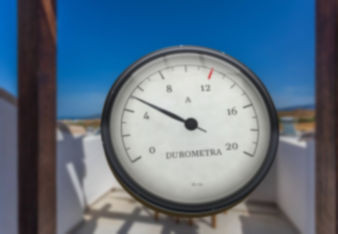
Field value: 5 A
